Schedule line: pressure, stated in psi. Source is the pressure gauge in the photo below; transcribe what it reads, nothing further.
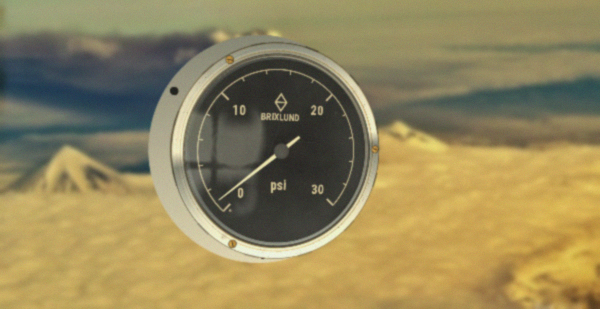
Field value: 1 psi
